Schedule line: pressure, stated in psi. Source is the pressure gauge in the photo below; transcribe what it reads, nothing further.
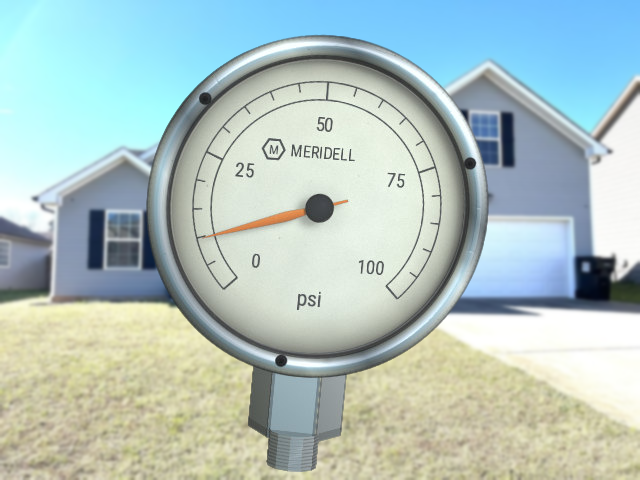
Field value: 10 psi
